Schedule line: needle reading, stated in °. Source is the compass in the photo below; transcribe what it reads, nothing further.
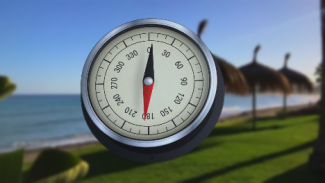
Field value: 185 °
